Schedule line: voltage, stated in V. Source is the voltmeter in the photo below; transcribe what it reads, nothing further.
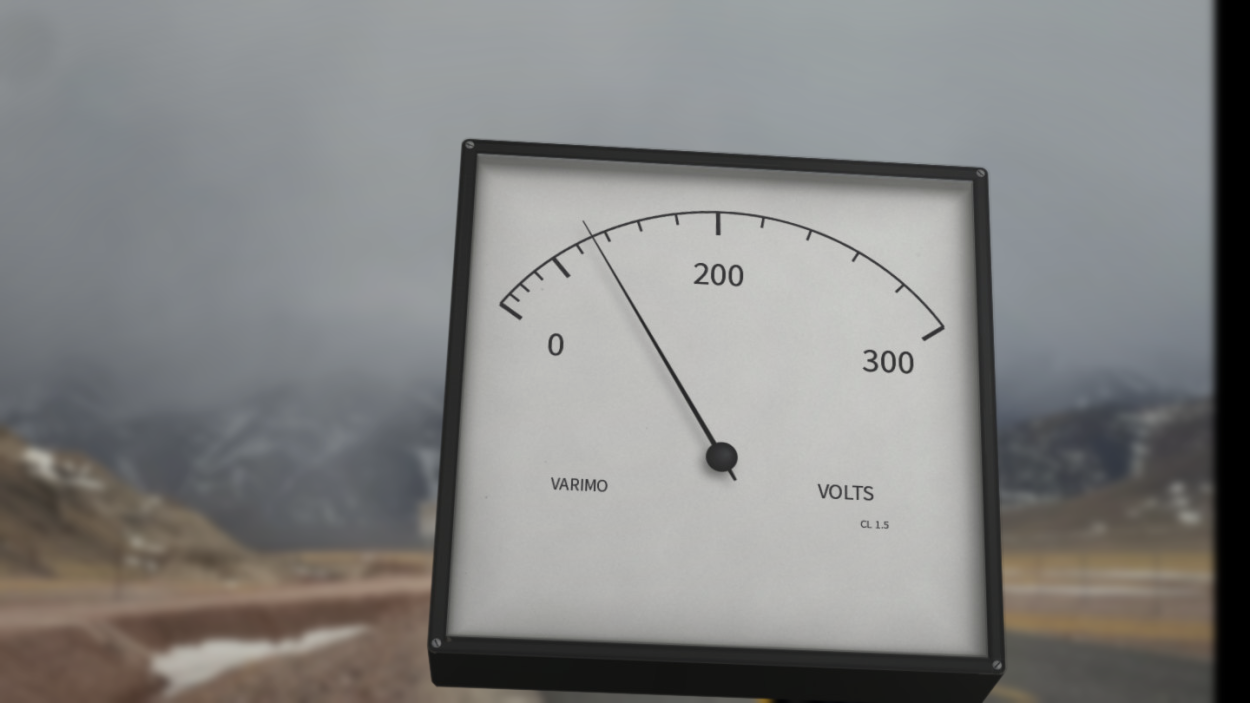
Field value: 130 V
